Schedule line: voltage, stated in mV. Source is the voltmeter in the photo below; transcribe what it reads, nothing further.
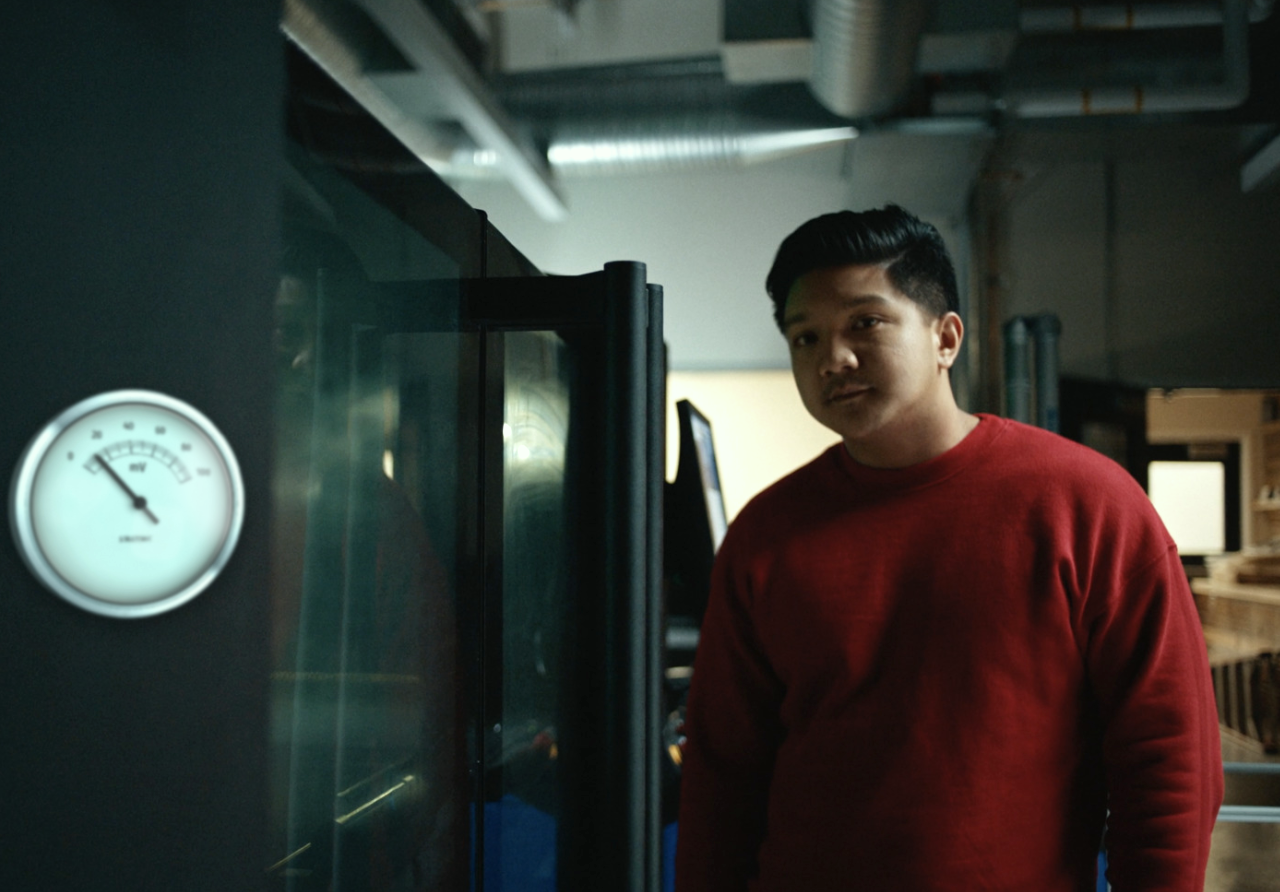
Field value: 10 mV
